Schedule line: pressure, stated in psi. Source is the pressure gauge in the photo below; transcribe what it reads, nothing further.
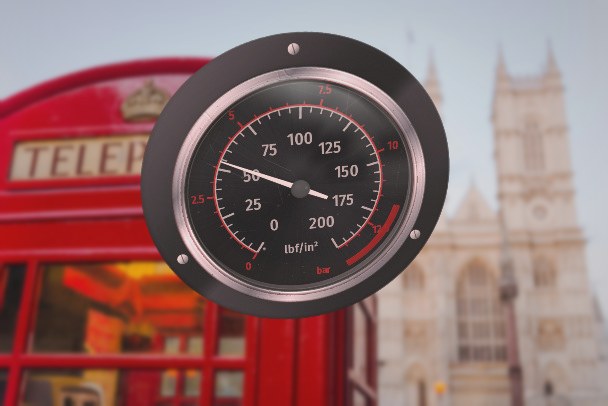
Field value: 55 psi
